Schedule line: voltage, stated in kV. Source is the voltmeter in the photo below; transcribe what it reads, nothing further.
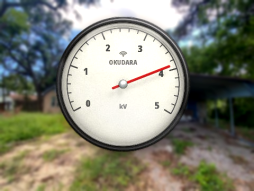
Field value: 3.9 kV
